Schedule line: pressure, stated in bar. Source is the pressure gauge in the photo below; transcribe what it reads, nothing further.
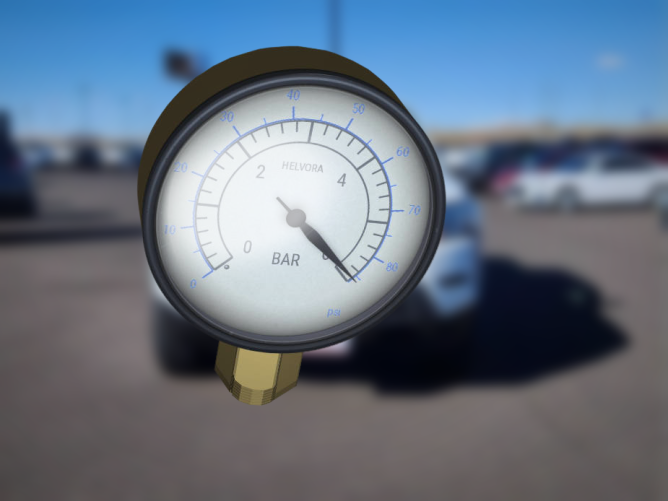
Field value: 5.9 bar
